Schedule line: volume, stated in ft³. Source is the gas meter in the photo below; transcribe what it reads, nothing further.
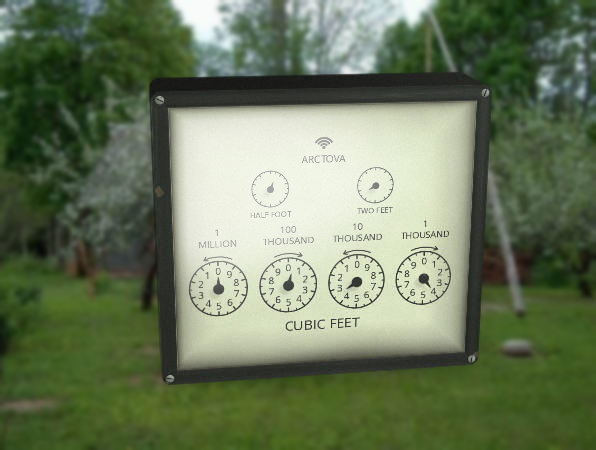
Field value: 3400 ft³
